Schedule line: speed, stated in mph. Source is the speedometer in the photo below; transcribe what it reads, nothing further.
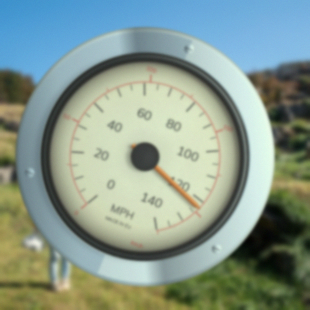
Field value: 122.5 mph
